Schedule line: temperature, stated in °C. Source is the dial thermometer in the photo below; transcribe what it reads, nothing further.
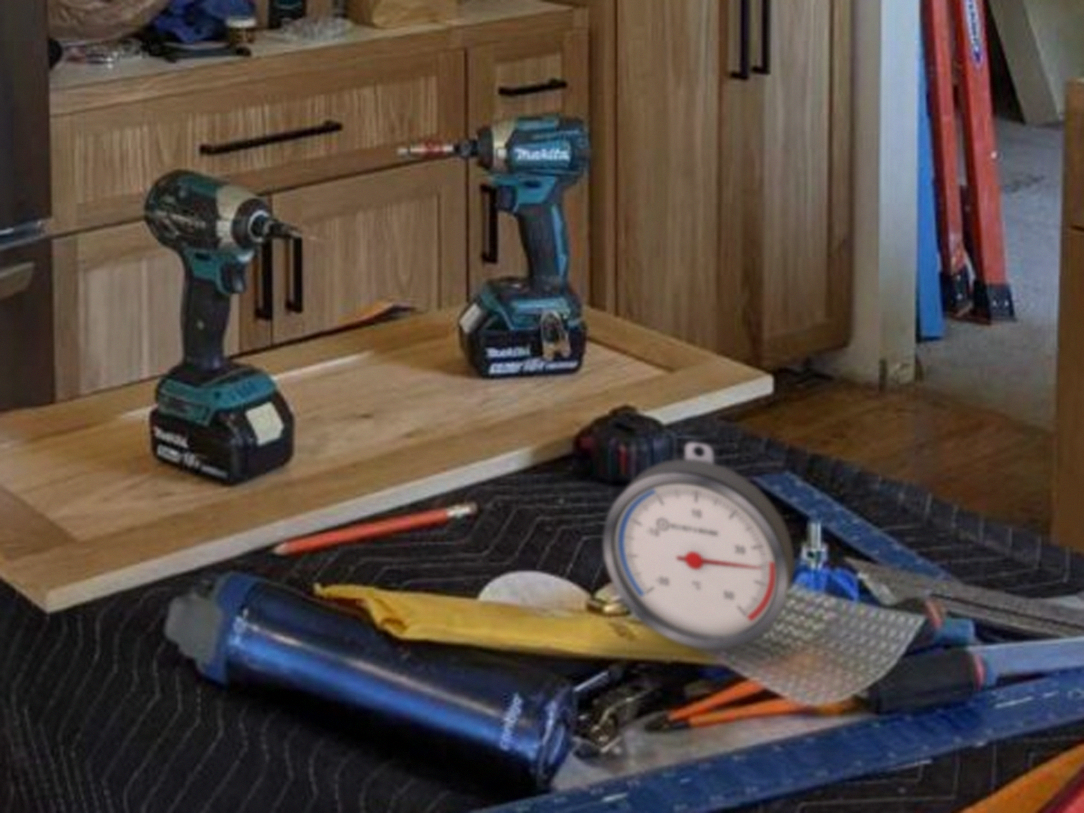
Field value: 35 °C
